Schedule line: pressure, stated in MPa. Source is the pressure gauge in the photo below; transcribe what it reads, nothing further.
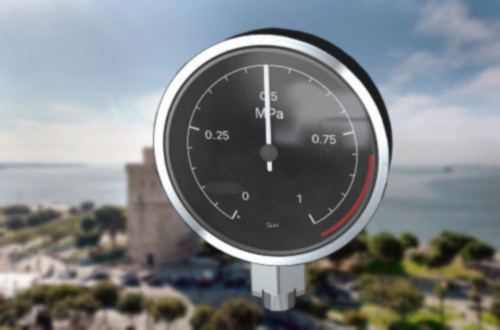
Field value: 0.5 MPa
